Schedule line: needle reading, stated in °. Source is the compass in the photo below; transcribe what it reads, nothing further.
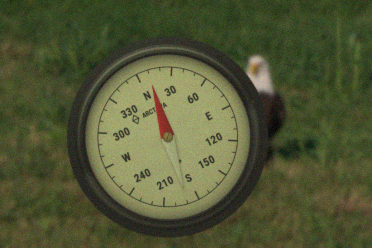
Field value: 10 °
